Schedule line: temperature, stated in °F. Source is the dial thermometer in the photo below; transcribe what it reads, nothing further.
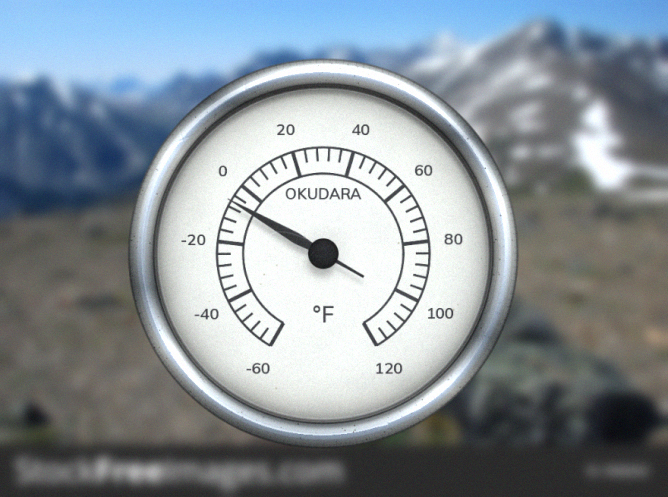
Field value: -6 °F
